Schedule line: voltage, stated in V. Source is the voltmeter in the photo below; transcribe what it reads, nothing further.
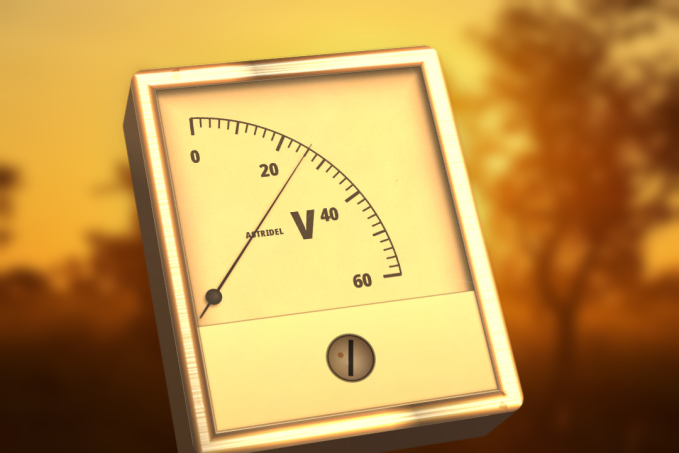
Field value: 26 V
